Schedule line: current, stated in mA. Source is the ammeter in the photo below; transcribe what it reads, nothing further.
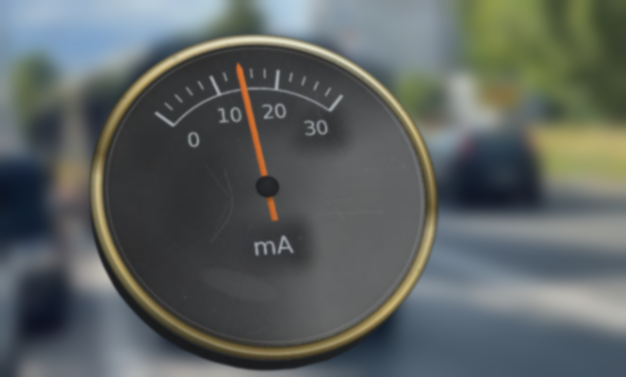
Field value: 14 mA
